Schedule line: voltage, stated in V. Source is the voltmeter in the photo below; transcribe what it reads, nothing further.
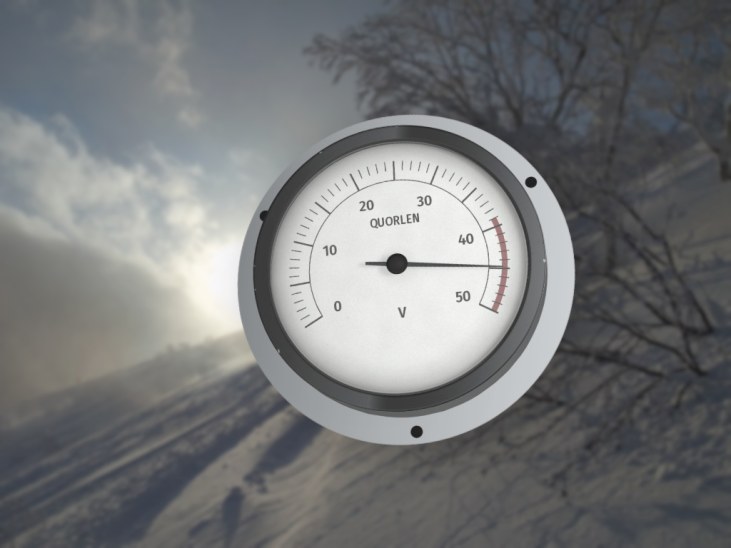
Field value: 45 V
